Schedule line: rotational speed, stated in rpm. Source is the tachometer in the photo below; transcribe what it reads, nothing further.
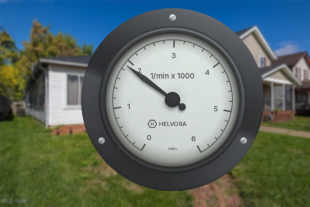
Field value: 1900 rpm
